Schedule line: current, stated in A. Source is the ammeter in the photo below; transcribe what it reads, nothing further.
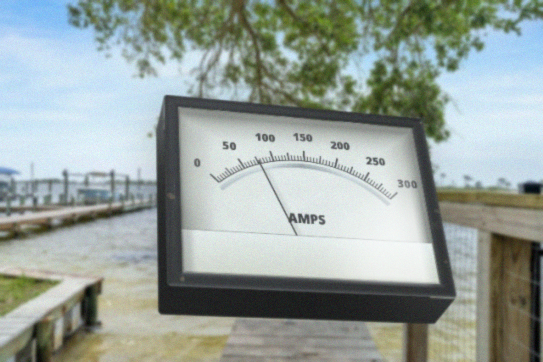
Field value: 75 A
